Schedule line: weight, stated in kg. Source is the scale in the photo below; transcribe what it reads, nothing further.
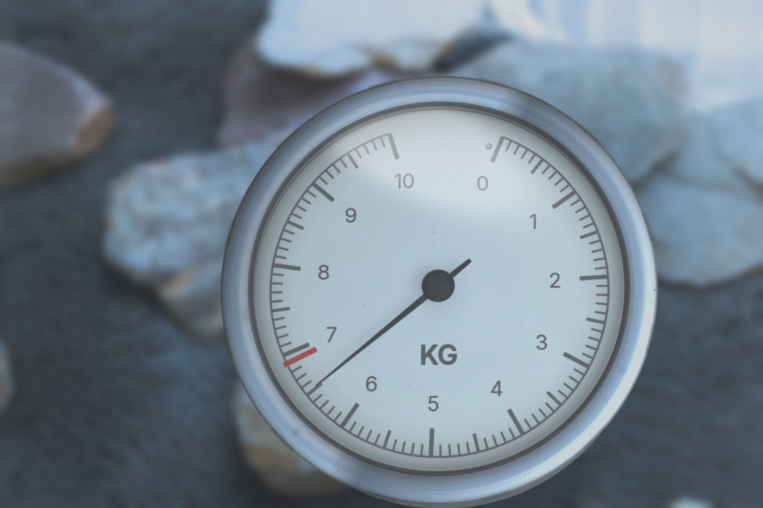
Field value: 6.5 kg
